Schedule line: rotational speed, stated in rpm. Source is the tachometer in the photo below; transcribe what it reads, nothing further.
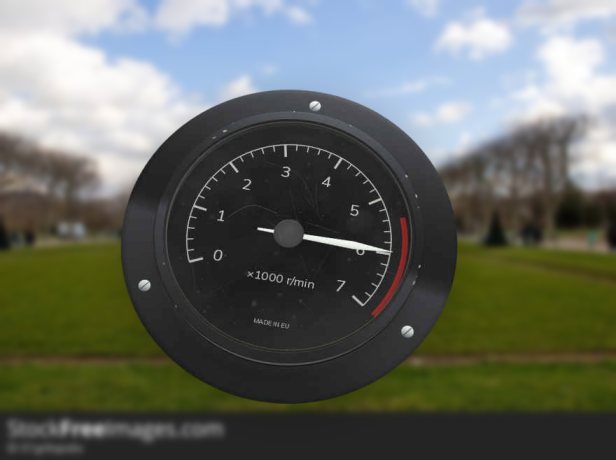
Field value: 6000 rpm
